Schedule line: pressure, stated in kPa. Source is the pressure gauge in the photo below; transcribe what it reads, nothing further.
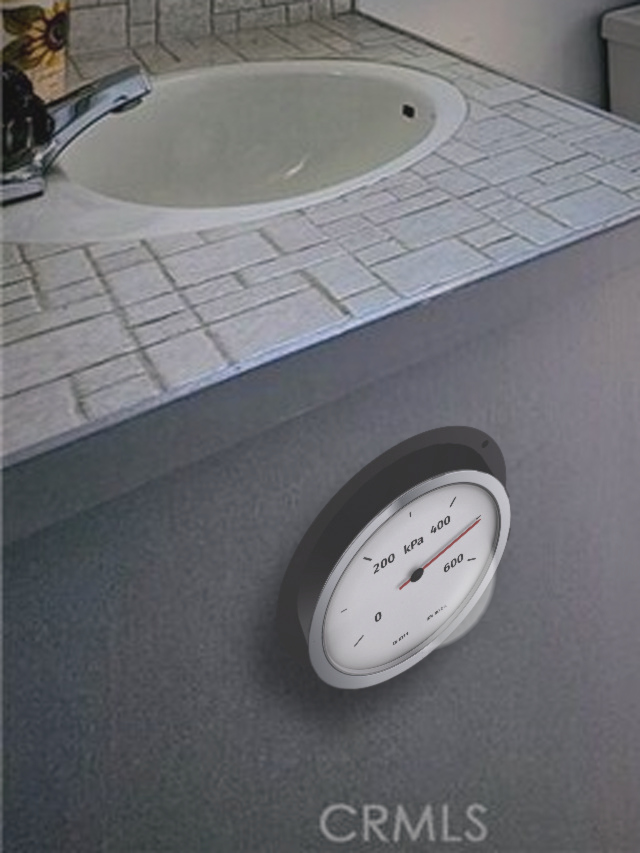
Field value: 500 kPa
